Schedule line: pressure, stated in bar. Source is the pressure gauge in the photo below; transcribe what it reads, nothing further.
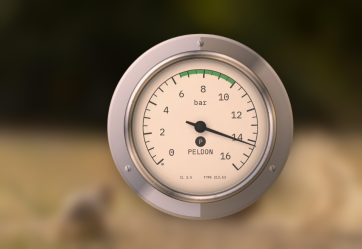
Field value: 14.25 bar
